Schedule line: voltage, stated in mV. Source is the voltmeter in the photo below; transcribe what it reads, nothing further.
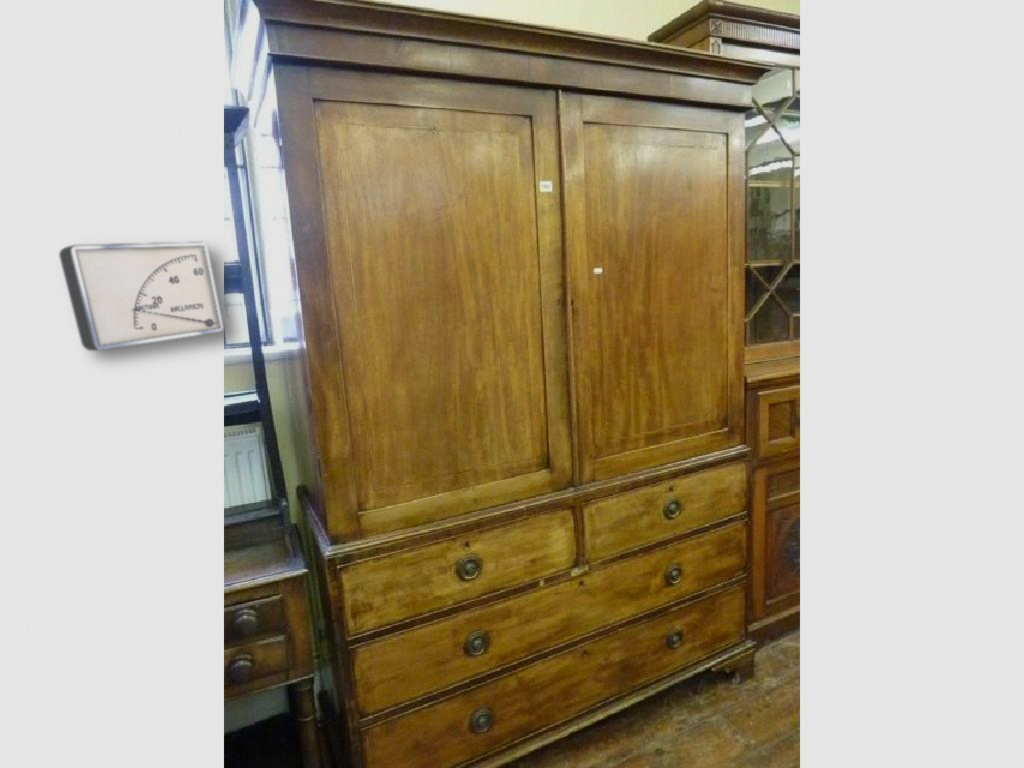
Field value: 10 mV
